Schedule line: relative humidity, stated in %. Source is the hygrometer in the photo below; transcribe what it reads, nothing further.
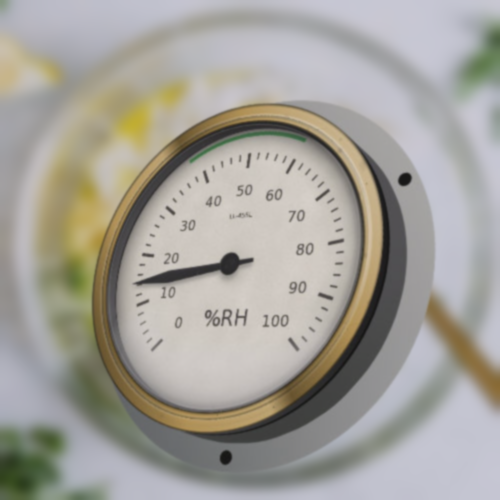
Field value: 14 %
